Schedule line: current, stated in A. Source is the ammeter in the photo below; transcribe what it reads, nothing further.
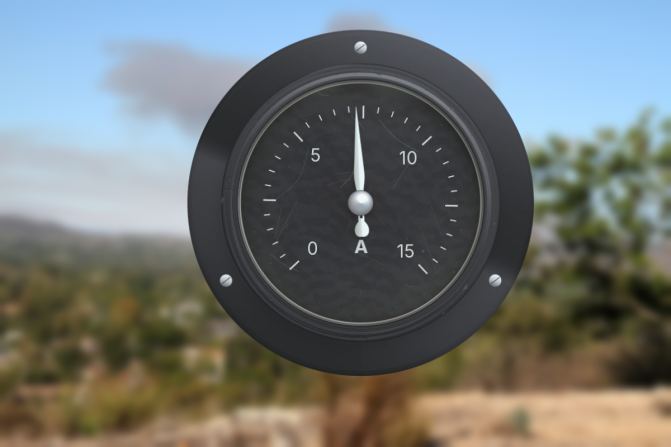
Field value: 7.25 A
